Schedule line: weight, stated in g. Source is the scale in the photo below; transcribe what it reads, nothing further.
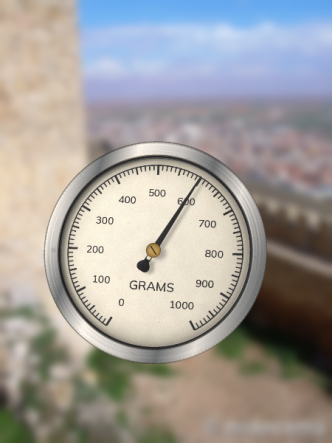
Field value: 600 g
